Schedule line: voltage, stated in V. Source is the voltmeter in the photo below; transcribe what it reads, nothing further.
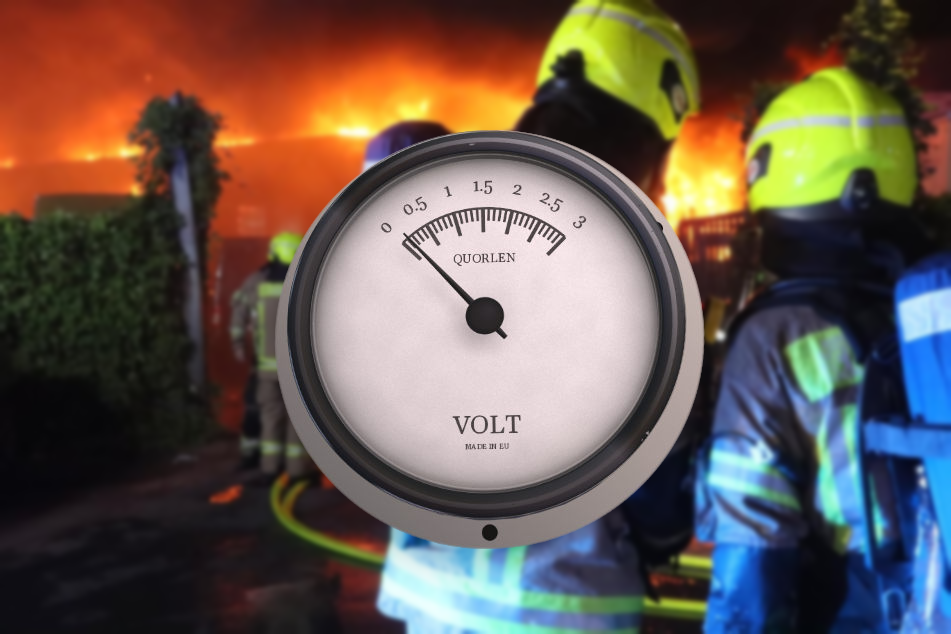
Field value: 0.1 V
